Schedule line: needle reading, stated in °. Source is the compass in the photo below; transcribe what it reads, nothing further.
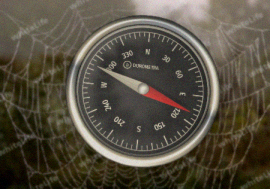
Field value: 110 °
